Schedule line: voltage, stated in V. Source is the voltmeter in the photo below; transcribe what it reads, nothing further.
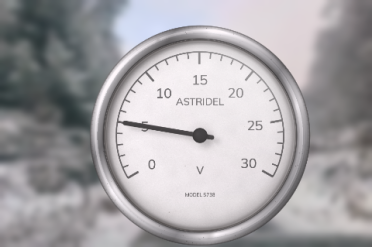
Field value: 5 V
